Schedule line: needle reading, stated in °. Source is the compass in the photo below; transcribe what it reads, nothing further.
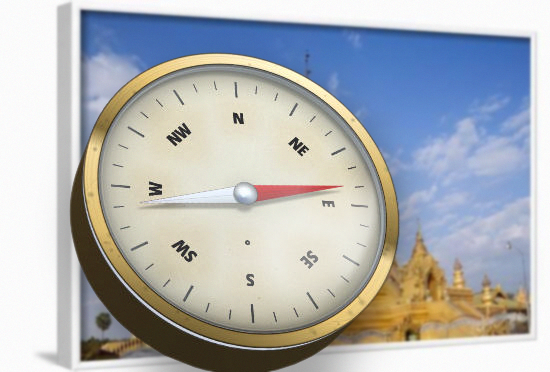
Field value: 80 °
